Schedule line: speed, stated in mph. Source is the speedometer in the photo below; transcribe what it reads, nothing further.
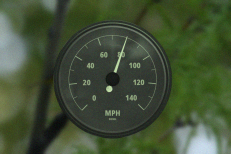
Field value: 80 mph
